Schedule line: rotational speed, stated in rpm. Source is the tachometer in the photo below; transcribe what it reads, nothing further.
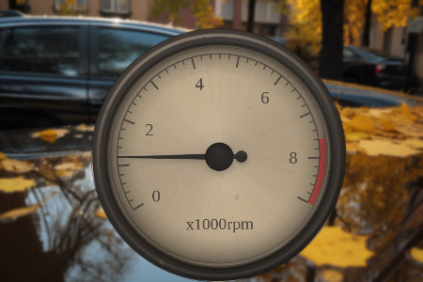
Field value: 1200 rpm
